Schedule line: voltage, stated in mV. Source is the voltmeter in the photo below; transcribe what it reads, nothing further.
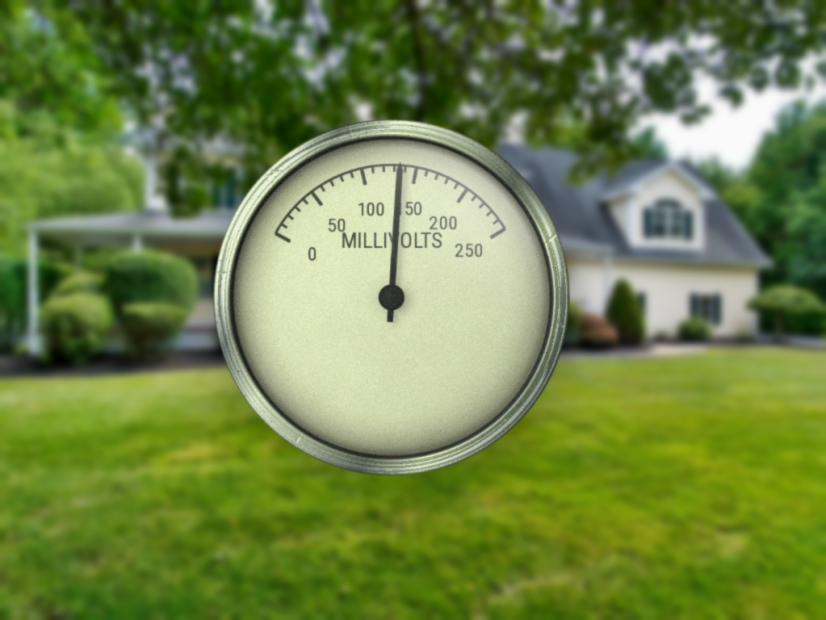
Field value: 135 mV
